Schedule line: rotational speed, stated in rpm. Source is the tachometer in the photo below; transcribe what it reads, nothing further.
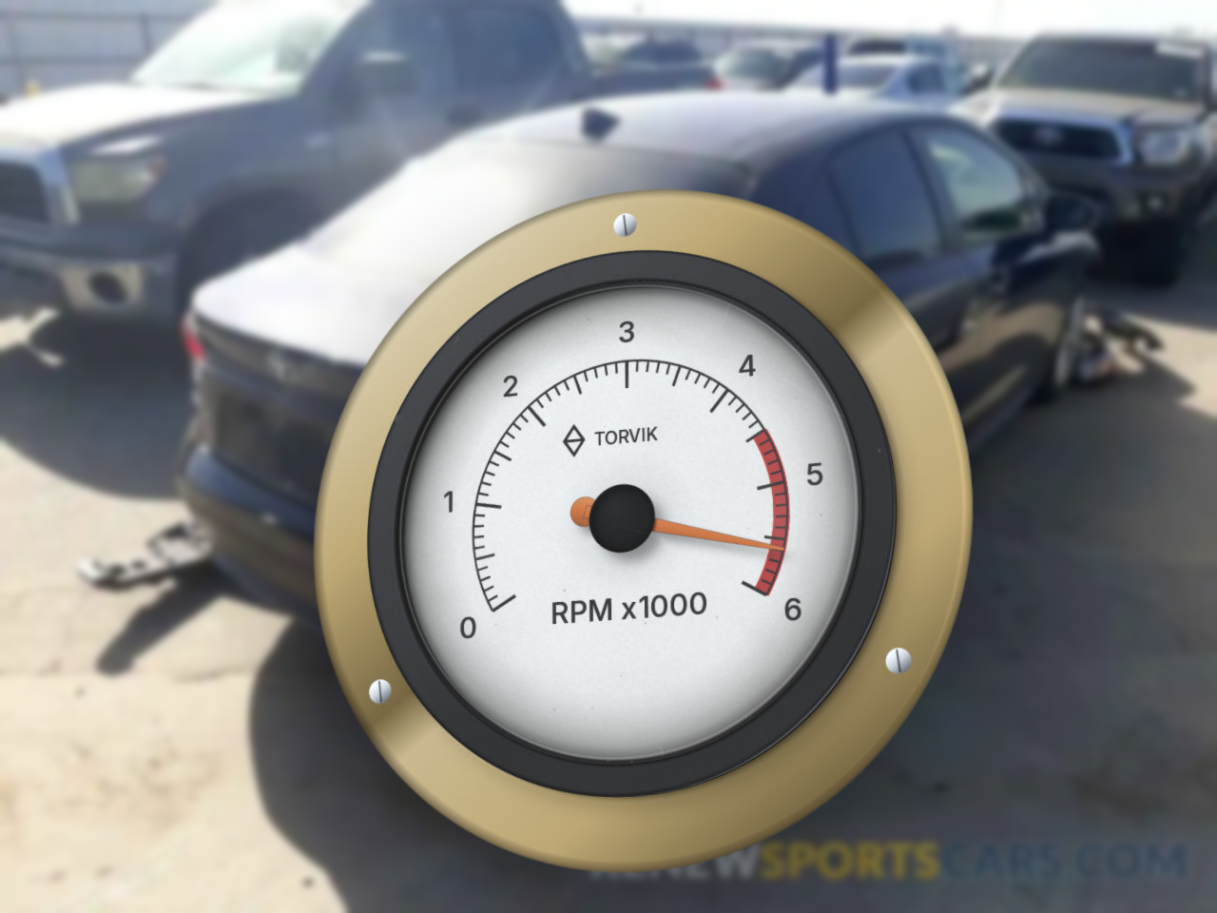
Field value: 5600 rpm
